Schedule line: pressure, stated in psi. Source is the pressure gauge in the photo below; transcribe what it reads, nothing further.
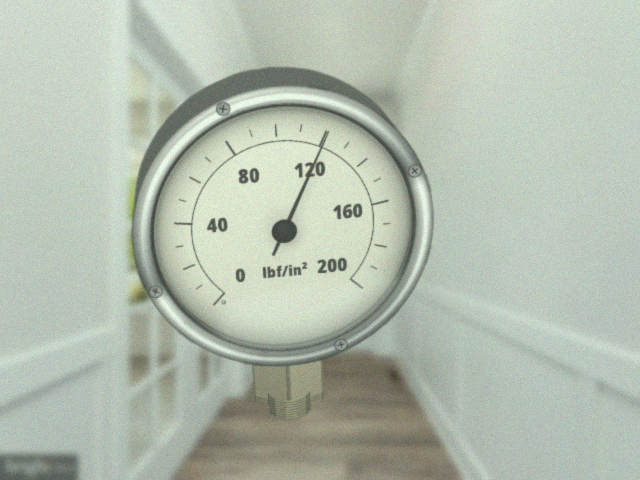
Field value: 120 psi
